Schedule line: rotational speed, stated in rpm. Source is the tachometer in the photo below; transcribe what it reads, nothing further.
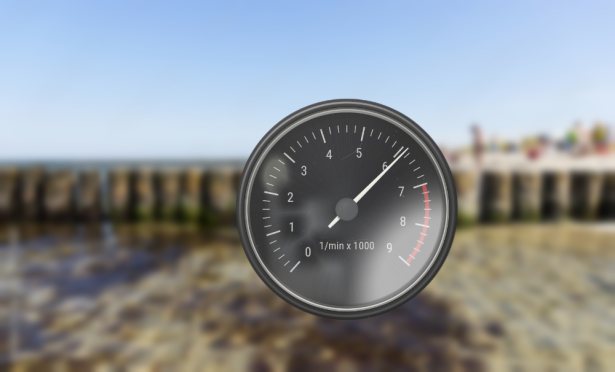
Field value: 6100 rpm
